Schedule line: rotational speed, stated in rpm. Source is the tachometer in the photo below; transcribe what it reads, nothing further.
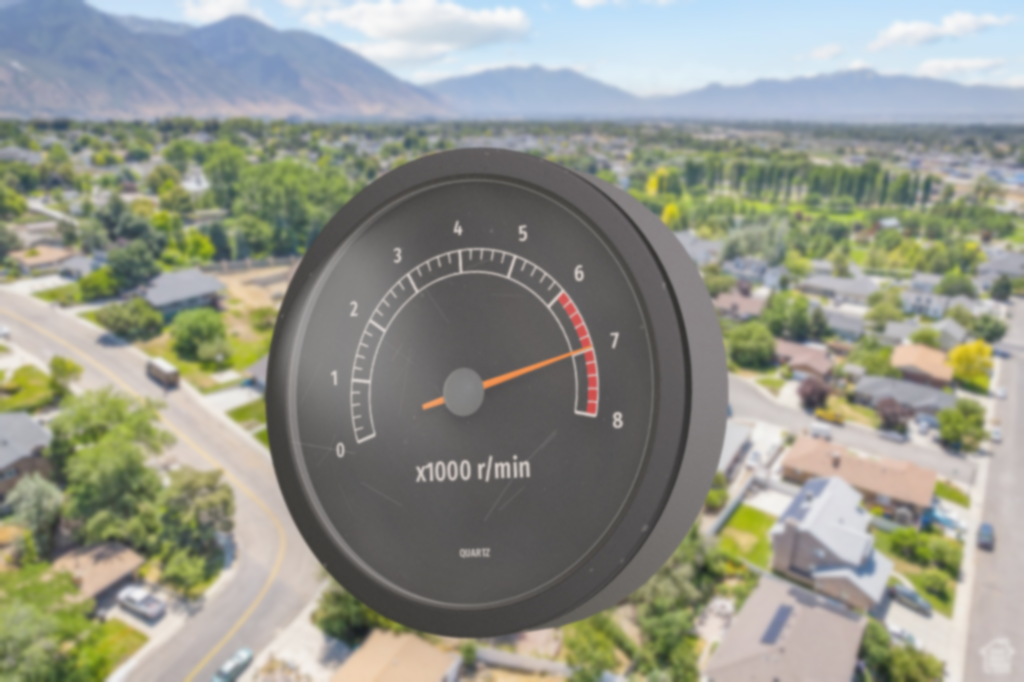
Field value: 7000 rpm
